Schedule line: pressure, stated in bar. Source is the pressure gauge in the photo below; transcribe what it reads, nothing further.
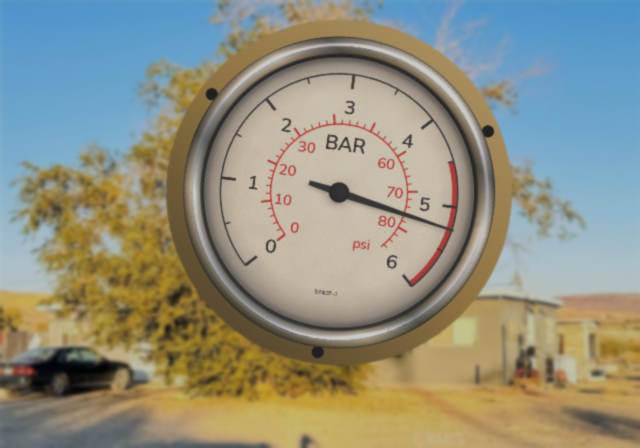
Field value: 5.25 bar
